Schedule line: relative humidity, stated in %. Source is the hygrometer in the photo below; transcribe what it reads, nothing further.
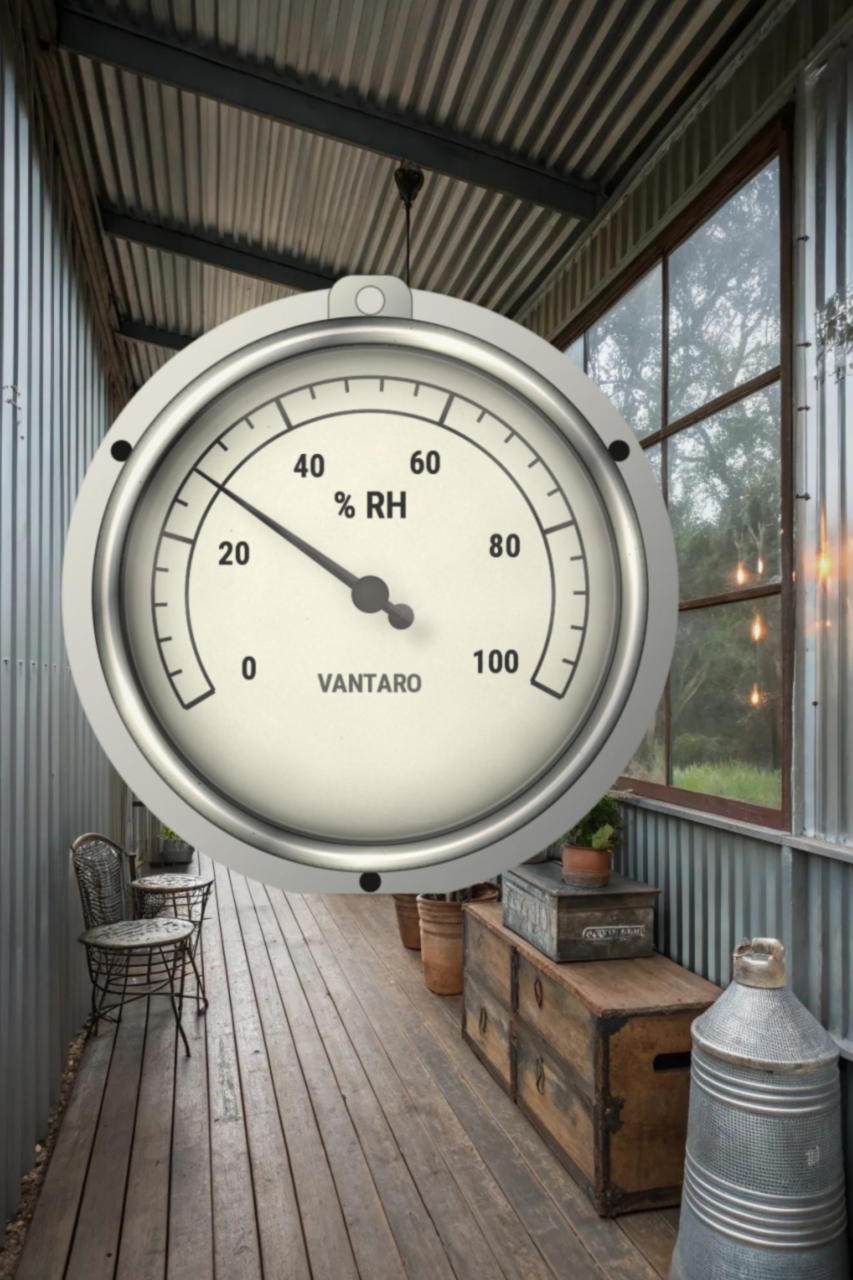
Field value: 28 %
